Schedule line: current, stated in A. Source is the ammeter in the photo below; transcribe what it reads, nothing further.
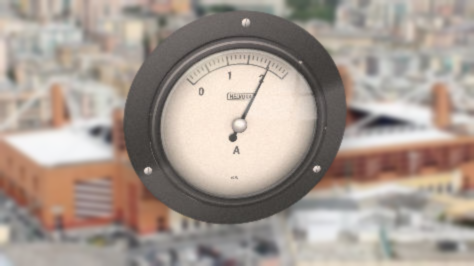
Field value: 2 A
